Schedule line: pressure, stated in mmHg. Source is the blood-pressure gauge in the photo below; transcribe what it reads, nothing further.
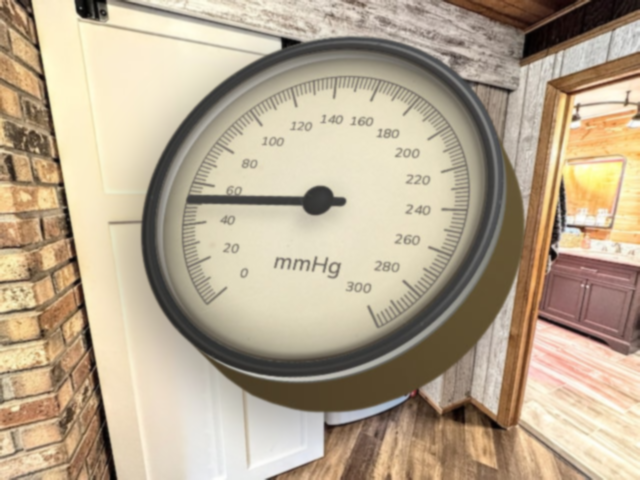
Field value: 50 mmHg
